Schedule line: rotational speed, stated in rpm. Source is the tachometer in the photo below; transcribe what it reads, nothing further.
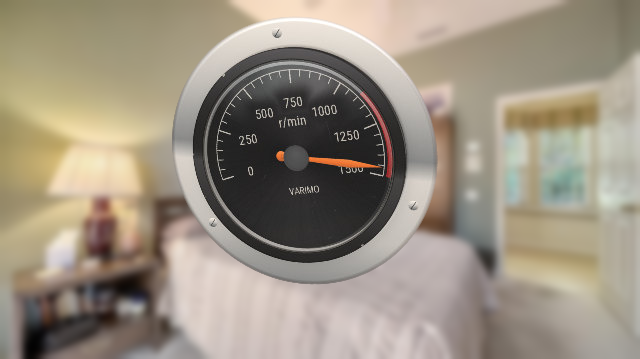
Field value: 1450 rpm
